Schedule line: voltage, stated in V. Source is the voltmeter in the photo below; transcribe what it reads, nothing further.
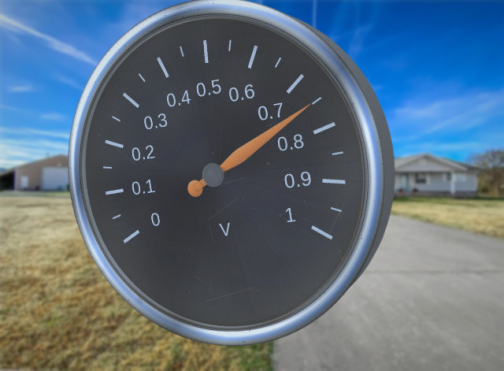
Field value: 0.75 V
